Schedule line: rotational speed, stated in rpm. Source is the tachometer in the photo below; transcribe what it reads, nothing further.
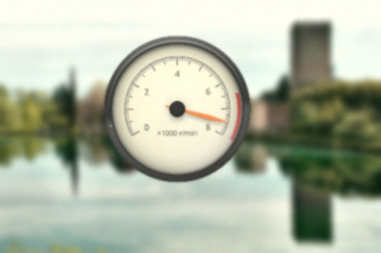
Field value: 7500 rpm
